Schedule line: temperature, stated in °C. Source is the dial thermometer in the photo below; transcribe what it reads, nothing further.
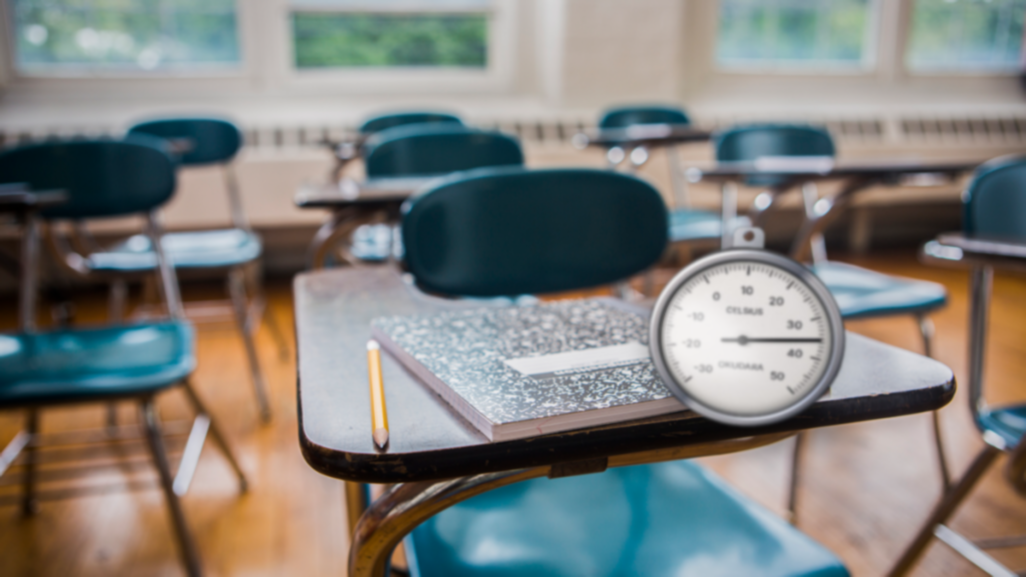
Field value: 35 °C
